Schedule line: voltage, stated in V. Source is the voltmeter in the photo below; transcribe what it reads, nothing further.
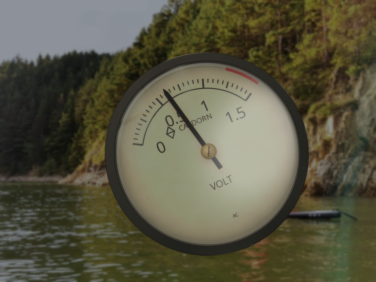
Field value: 0.6 V
